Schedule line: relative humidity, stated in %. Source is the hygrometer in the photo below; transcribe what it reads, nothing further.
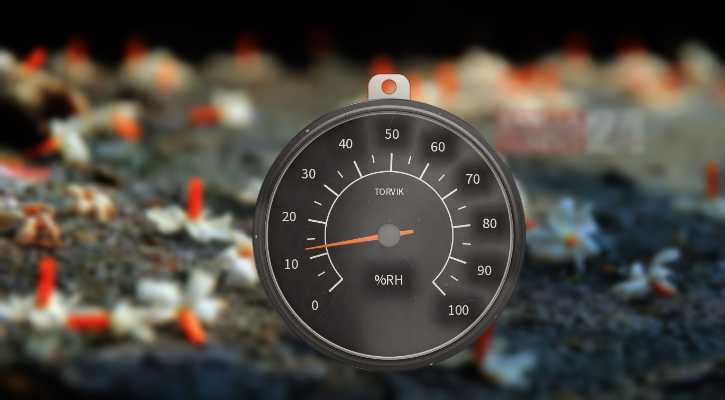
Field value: 12.5 %
